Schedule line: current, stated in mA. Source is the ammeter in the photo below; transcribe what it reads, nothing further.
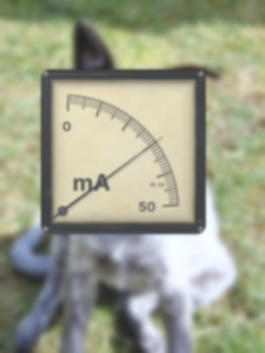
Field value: 30 mA
